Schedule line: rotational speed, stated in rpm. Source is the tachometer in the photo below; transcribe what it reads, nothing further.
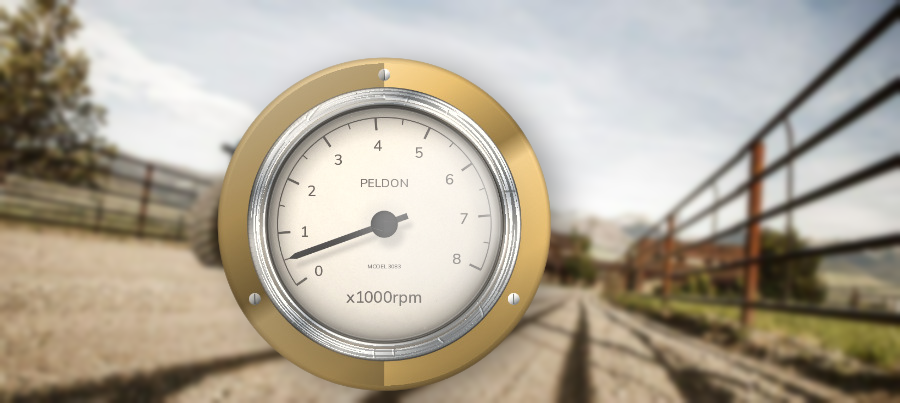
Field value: 500 rpm
